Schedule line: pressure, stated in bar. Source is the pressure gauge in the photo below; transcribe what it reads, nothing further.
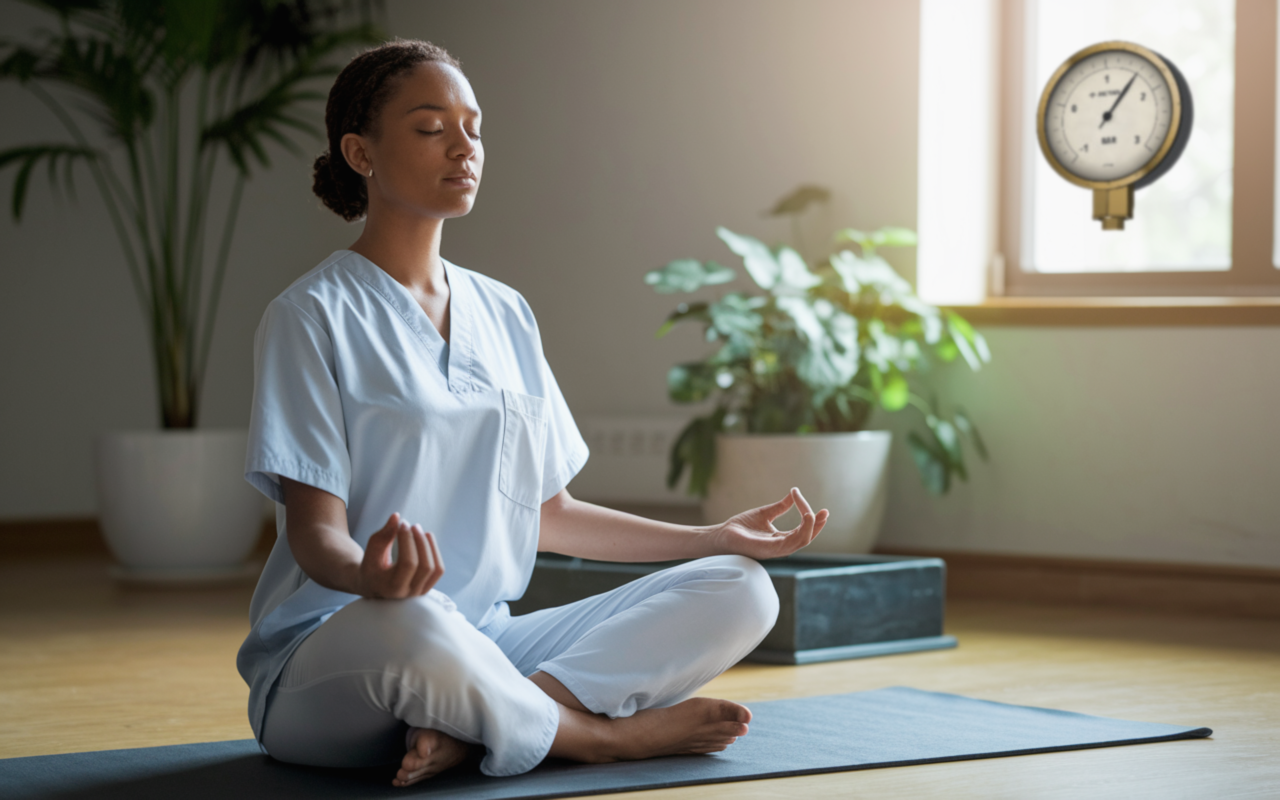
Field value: 1.6 bar
